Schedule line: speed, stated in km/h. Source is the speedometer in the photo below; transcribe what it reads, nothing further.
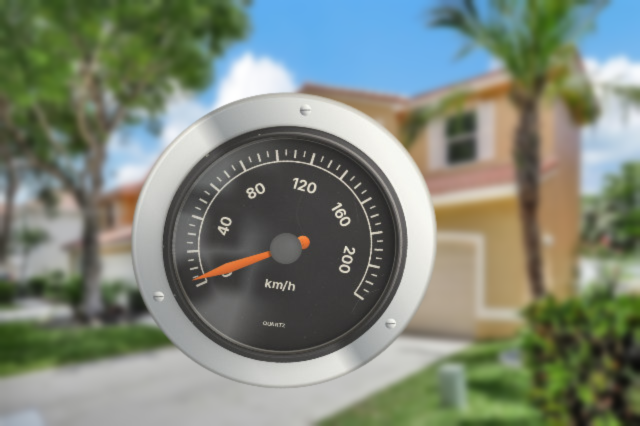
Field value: 5 km/h
